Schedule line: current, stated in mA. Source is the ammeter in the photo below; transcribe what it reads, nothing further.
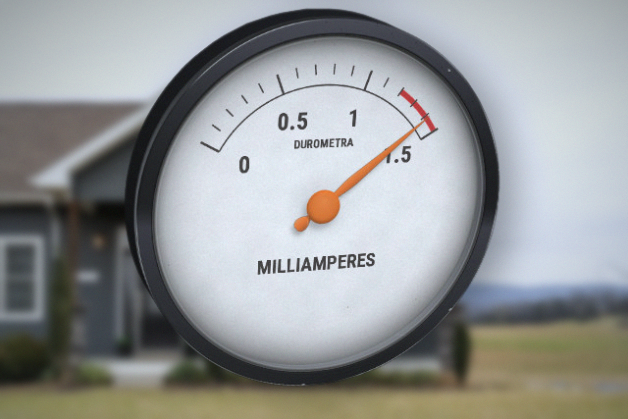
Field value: 1.4 mA
